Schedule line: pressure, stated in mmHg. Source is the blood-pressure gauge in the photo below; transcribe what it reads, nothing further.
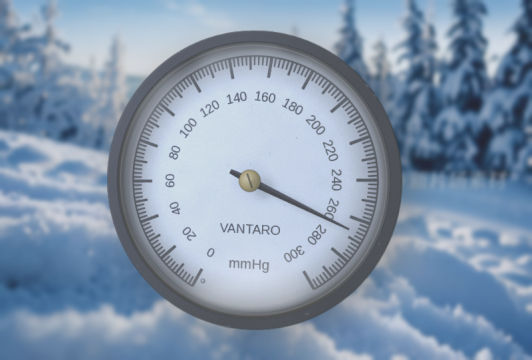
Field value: 266 mmHg
